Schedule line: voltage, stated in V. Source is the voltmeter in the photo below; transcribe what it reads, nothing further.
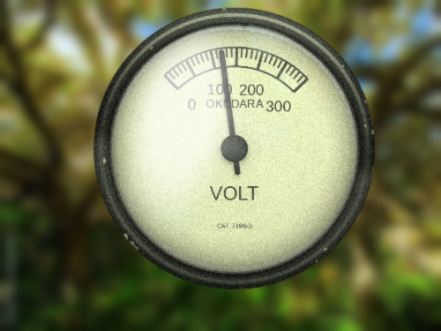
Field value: 120 V
